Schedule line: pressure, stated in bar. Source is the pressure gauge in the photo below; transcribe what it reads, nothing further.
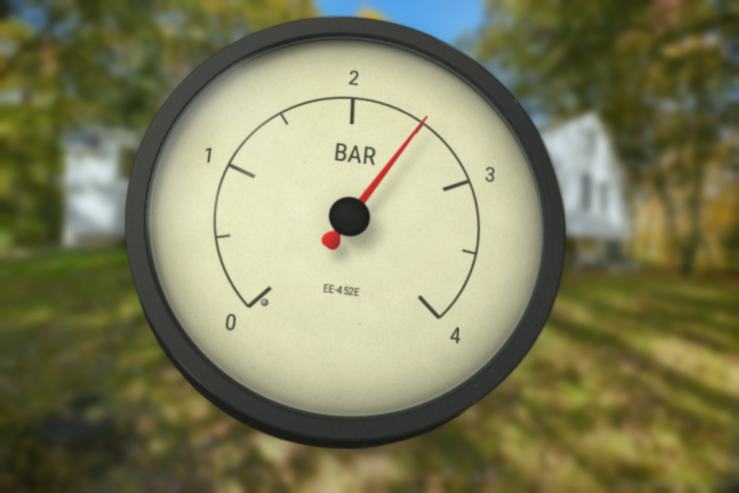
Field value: 2.5 bar
